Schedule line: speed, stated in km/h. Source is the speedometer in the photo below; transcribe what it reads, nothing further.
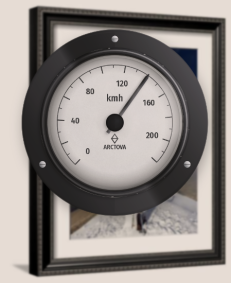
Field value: 140 km/h
